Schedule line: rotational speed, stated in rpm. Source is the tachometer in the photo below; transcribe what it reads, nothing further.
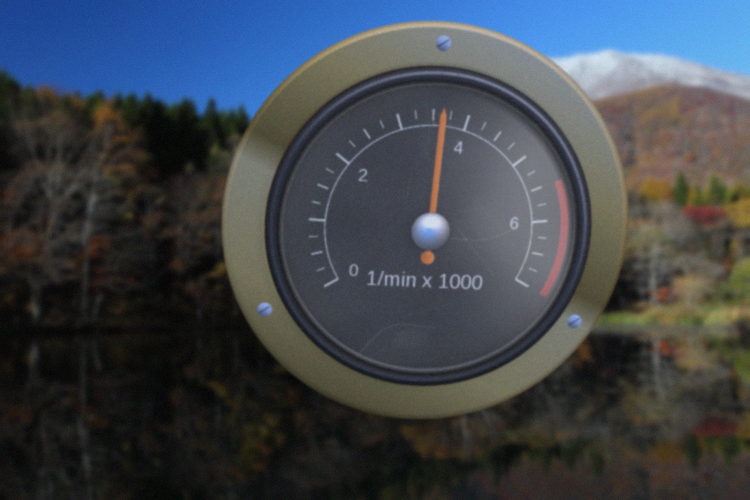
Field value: 3625 rpm
